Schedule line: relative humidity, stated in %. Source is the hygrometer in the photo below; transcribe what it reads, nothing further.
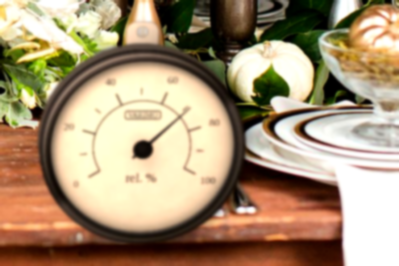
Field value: 70 %
